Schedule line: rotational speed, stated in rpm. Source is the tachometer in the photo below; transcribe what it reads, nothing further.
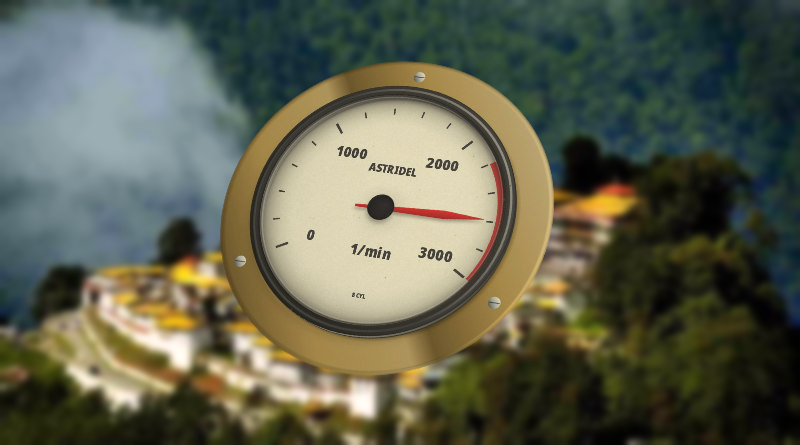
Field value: 2600 rpm
